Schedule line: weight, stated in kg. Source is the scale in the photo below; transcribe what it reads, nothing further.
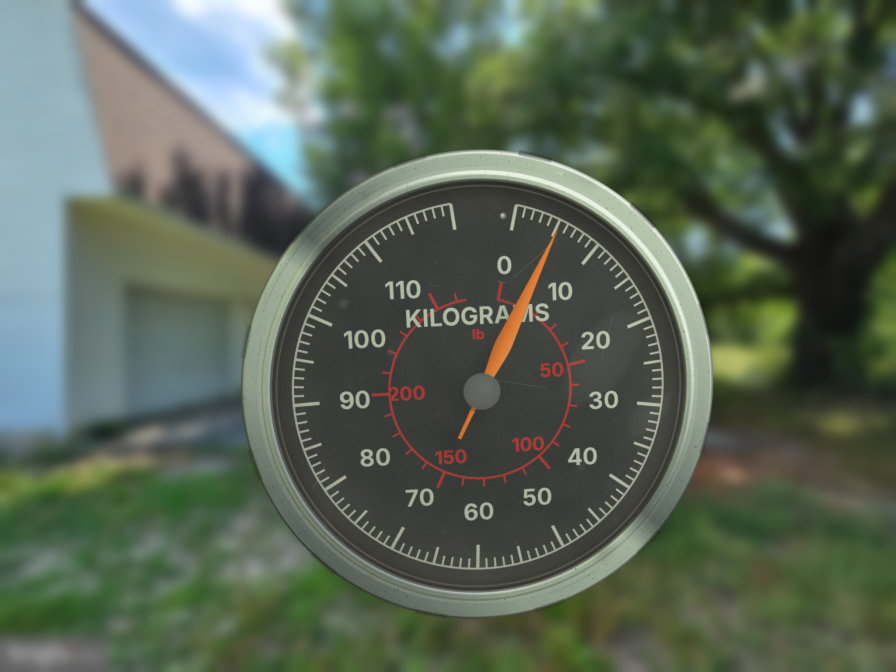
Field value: 5 kg
